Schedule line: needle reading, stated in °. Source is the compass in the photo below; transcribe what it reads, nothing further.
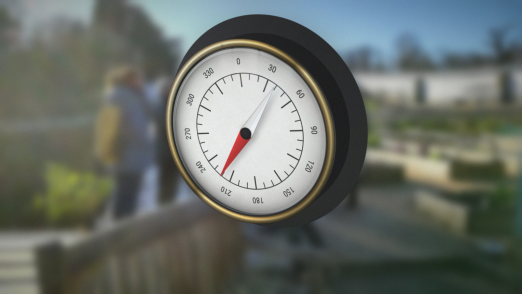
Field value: 220 °
